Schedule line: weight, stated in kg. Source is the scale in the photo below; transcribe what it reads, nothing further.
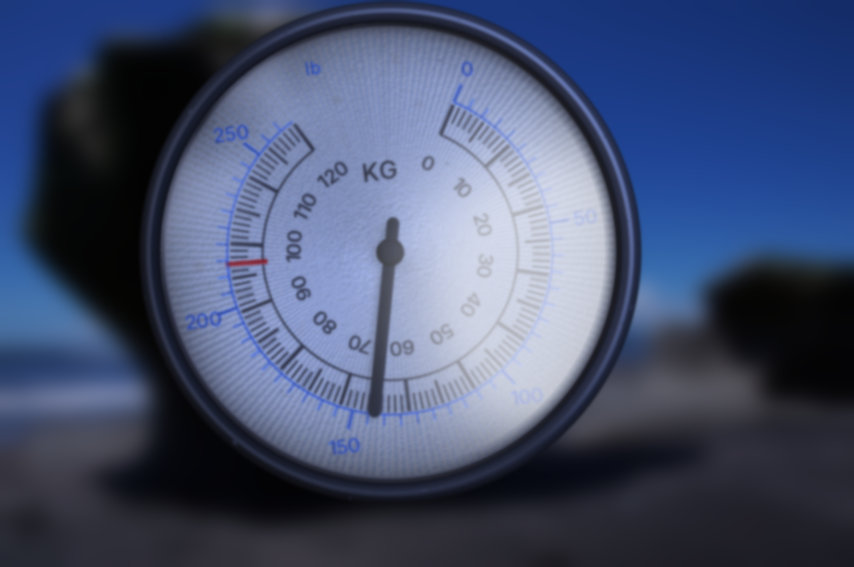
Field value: 65 kg
